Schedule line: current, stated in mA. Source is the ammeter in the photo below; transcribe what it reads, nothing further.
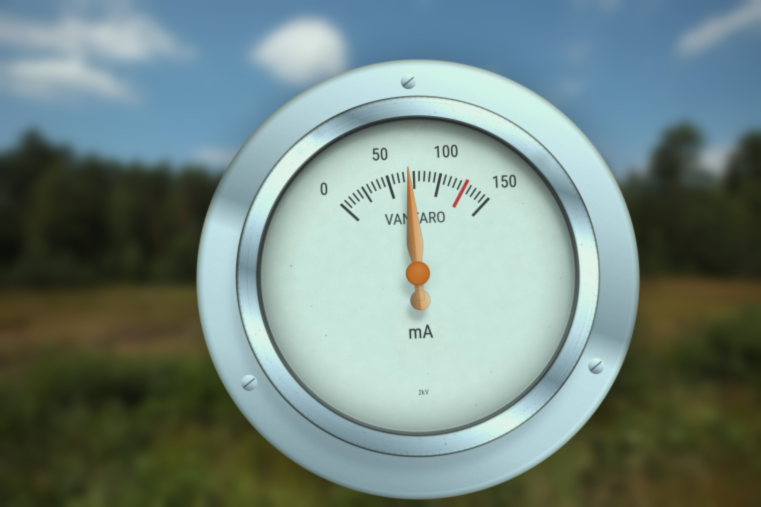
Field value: 70 mA
